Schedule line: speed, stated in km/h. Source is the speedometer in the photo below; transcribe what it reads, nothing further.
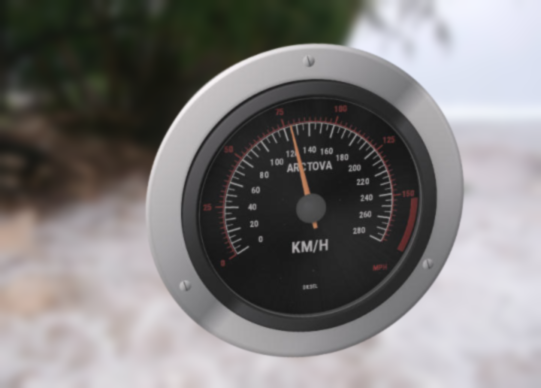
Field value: 125 km/h
